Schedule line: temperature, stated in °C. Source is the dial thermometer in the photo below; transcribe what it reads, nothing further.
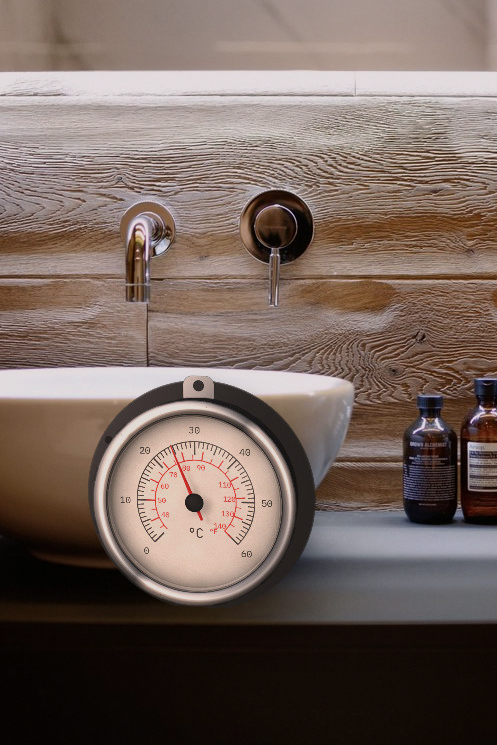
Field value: 25 °C
